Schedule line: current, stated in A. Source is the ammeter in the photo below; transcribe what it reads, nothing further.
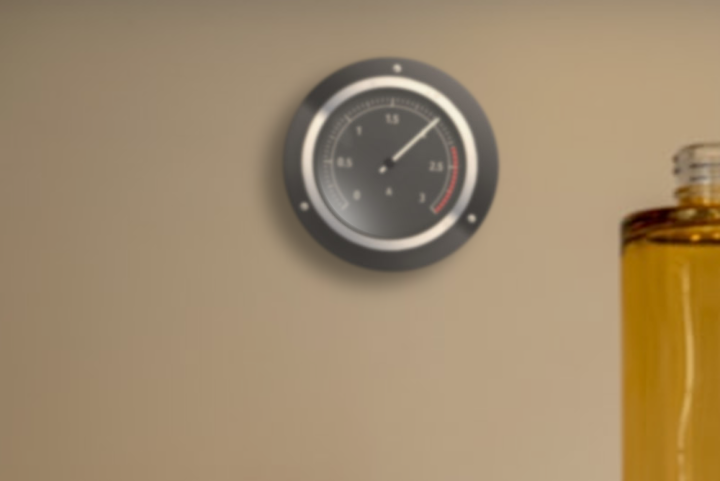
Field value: 2 A
